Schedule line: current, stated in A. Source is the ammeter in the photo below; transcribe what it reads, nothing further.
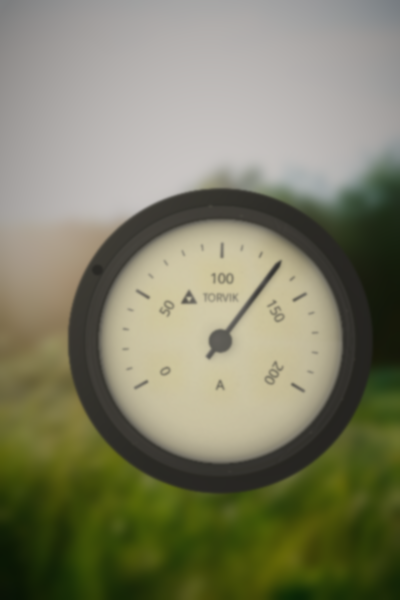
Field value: 130 A
